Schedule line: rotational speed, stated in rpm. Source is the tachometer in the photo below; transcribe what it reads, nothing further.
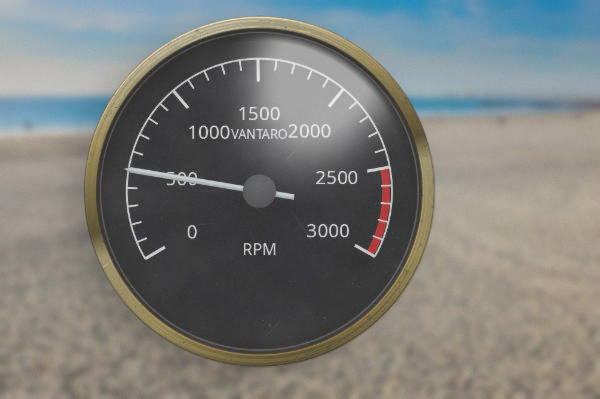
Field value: 500 rpm
